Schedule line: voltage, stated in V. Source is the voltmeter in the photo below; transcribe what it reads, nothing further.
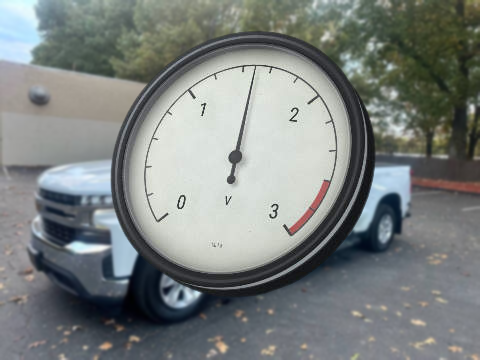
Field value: 1.5 V
